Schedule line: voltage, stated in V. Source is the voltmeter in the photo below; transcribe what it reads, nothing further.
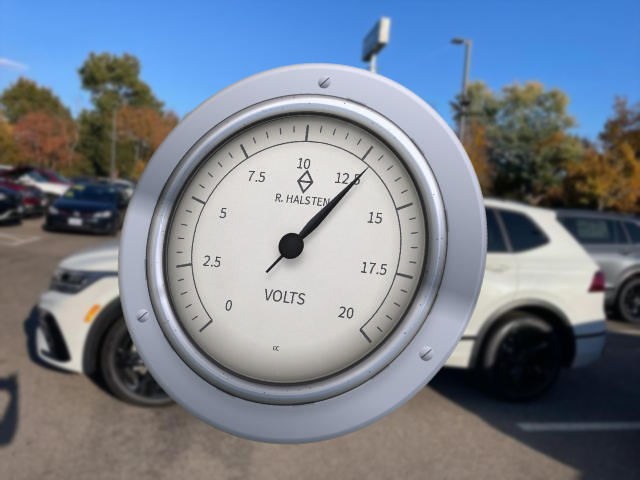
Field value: 13 V
